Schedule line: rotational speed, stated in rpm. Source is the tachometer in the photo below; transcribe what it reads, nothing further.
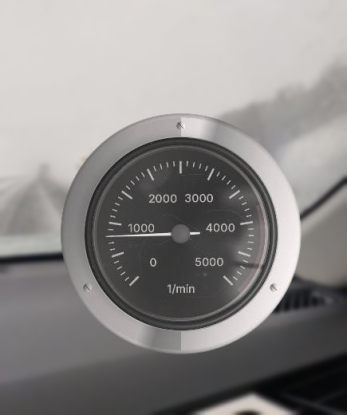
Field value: 800 rpm
